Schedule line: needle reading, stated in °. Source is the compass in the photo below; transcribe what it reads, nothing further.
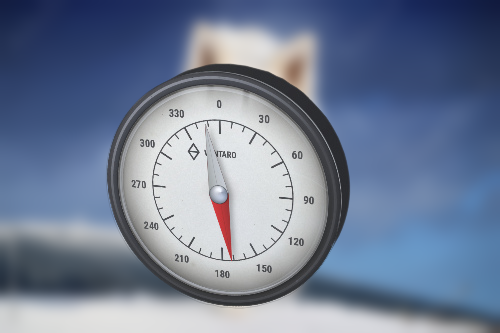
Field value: 170 °
